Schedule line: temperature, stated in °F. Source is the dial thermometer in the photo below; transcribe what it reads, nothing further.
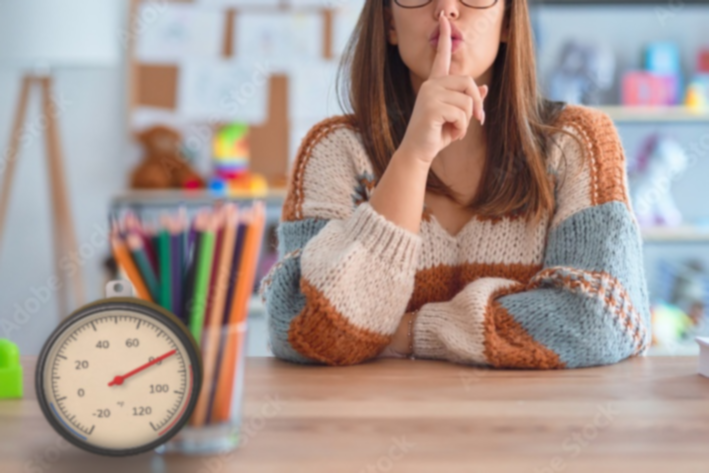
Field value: 80 °F
